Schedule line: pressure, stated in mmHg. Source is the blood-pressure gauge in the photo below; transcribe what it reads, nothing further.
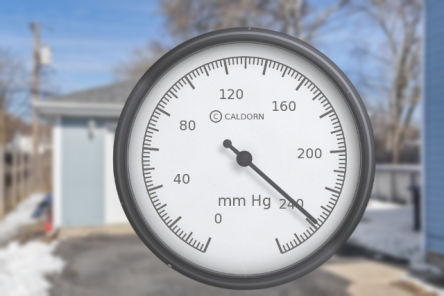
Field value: 238 mmHg
